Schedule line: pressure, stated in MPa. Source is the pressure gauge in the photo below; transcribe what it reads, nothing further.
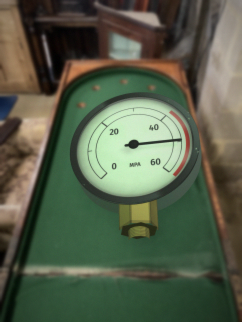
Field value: 50 MPa
